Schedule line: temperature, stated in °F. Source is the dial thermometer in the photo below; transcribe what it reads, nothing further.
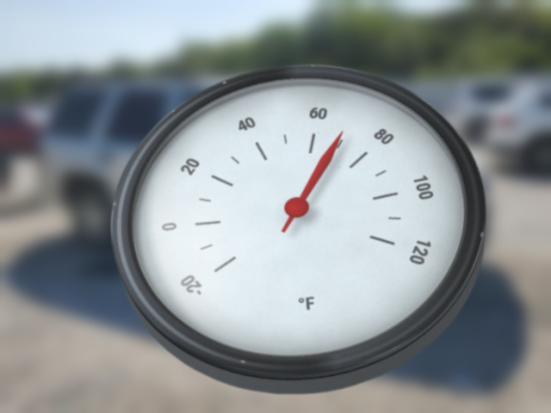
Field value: 70 °F
